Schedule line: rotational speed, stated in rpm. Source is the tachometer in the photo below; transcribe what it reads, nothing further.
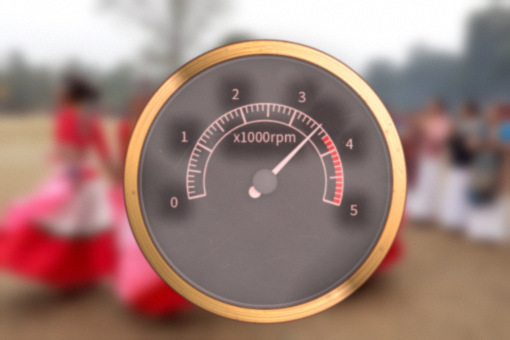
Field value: 3500 rpm
